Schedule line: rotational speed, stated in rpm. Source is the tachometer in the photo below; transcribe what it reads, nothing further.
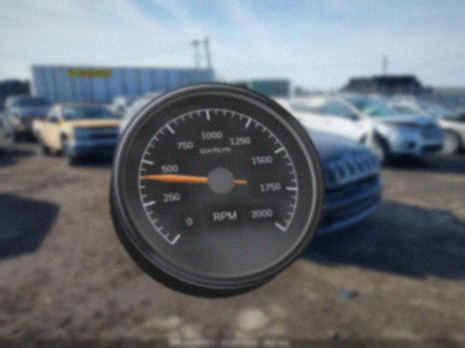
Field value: 400 rpm
